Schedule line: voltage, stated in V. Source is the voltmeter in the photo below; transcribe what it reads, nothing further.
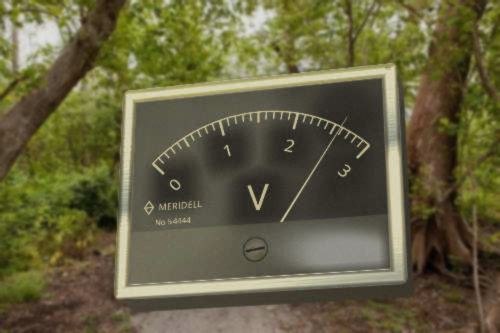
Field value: 2.6 V
